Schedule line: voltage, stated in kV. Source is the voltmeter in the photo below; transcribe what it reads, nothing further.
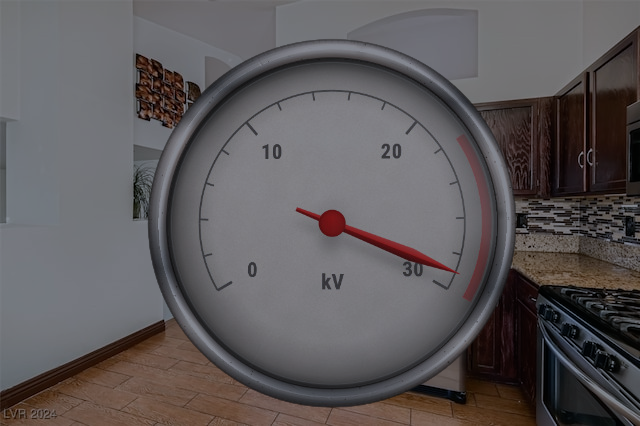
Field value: 29 kV
